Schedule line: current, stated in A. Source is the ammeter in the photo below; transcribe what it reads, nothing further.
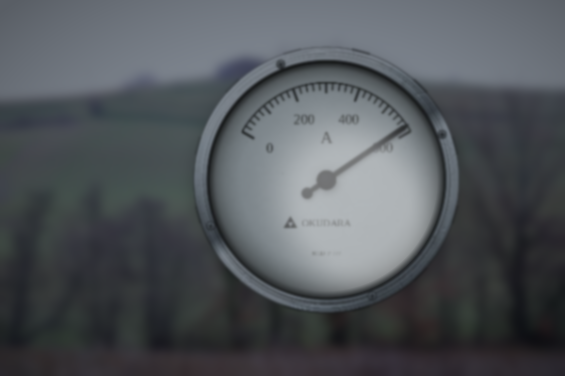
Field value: 580 A
